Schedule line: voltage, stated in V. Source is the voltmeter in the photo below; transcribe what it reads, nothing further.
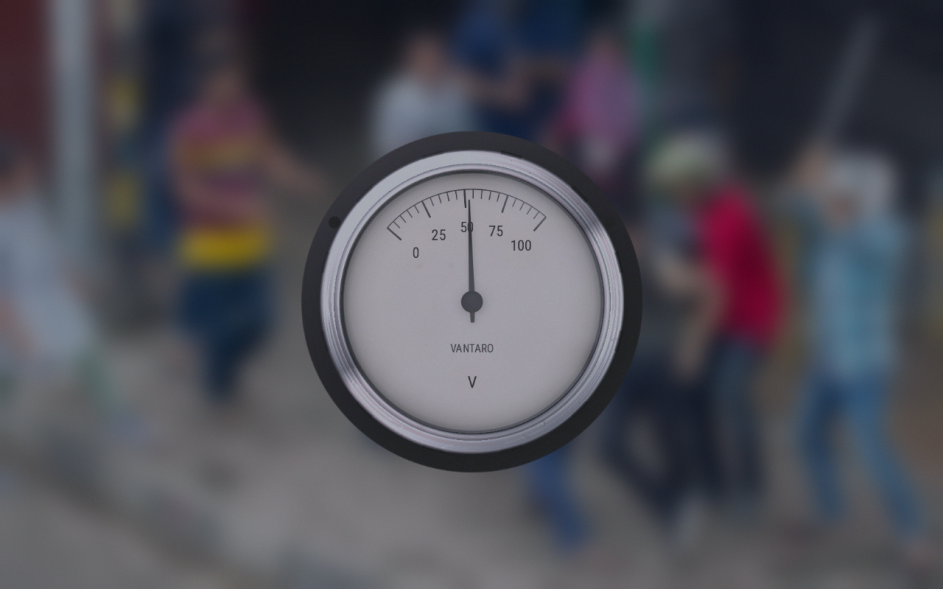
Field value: 52.5 V
